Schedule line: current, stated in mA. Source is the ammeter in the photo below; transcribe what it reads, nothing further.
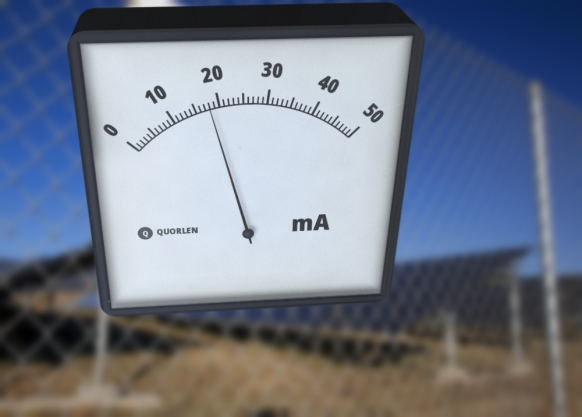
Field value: 18 mA
